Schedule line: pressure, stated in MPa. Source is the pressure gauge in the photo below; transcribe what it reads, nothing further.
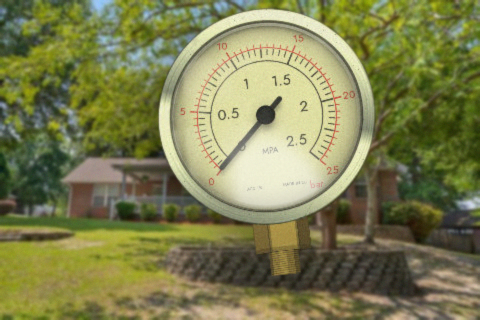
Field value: 0 MPa
